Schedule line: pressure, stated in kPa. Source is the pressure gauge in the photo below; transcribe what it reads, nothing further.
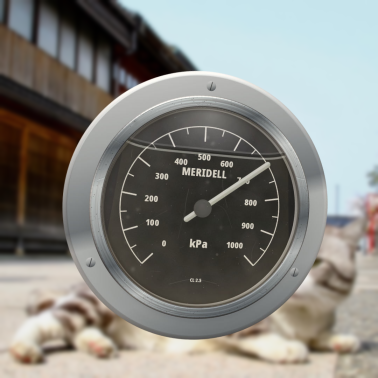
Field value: 700 kPa
